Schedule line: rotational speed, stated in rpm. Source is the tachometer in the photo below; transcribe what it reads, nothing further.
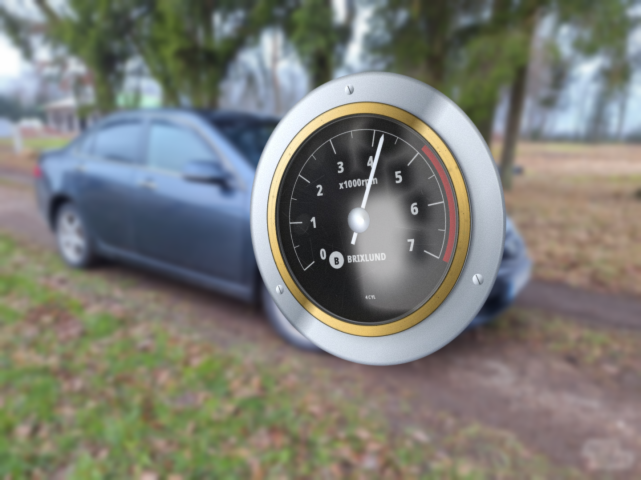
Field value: 4250 rpm
